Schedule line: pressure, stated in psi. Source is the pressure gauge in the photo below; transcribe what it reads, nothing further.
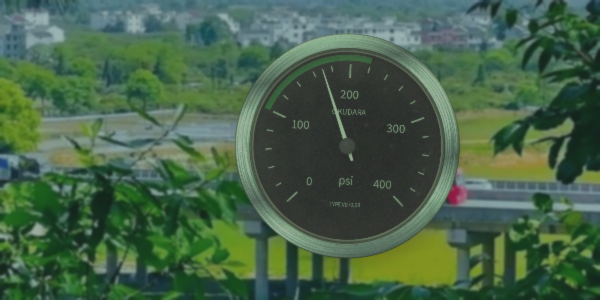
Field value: 170 psi
